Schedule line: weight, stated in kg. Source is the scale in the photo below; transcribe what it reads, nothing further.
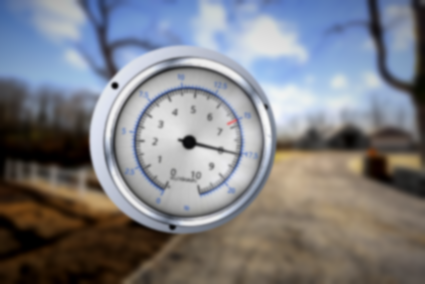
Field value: 8 kg
